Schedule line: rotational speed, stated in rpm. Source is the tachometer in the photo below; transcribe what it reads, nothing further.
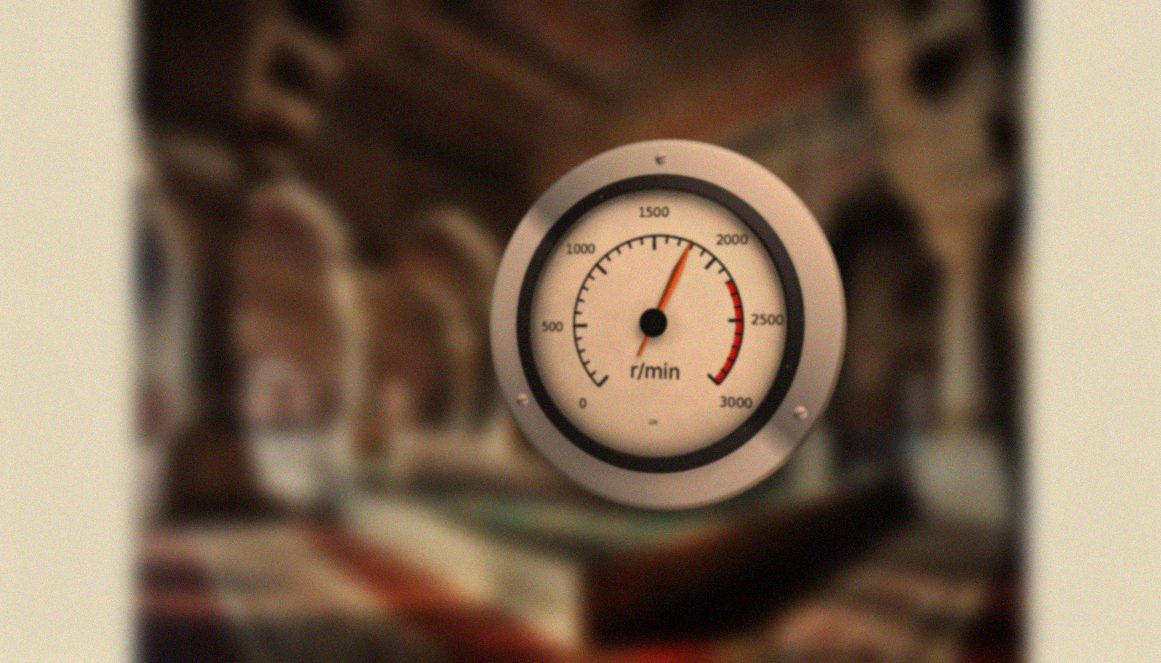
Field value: 1800 rpm
